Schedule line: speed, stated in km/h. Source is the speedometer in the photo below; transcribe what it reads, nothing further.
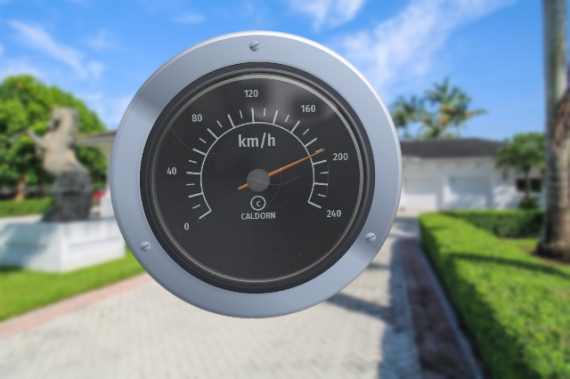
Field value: 190 km/h
